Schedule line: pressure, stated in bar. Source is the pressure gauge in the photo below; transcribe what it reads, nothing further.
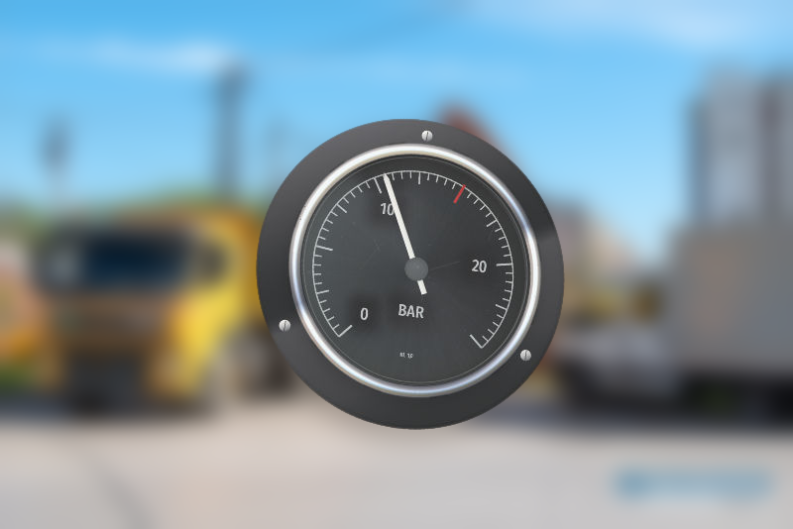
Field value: 10.5 bar
